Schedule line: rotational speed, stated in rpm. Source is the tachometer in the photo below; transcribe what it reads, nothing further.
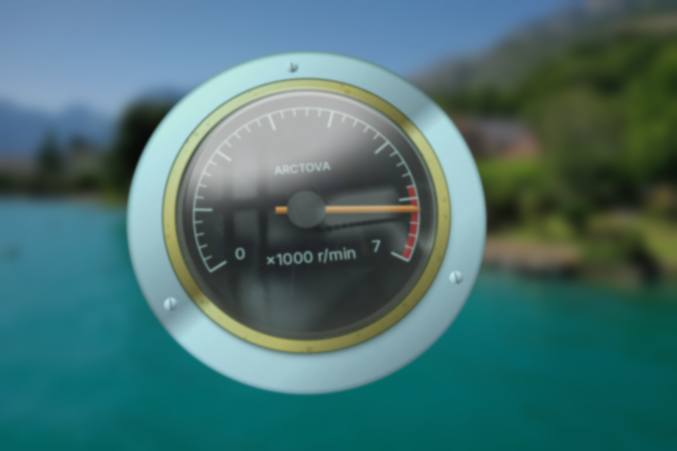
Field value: 6200 rpm
